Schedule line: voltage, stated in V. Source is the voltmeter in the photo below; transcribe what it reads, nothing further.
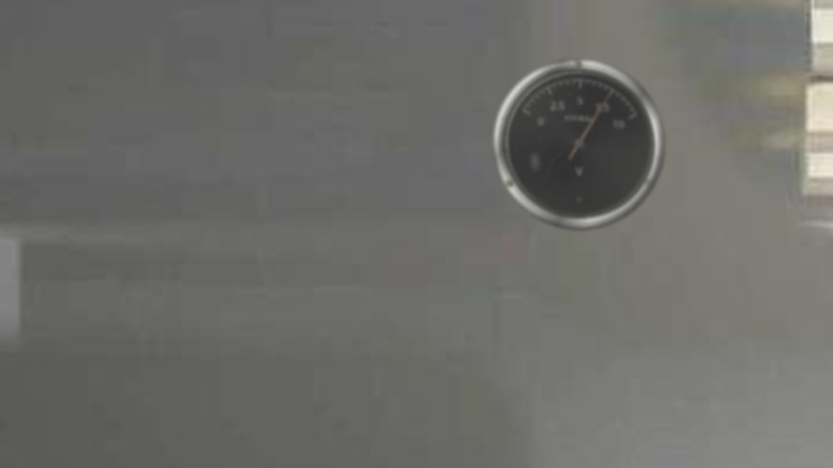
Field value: 7.5 V
